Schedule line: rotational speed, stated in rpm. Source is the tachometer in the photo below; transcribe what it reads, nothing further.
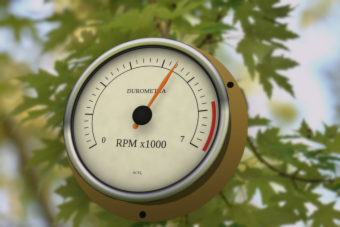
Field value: 4400 rpm
